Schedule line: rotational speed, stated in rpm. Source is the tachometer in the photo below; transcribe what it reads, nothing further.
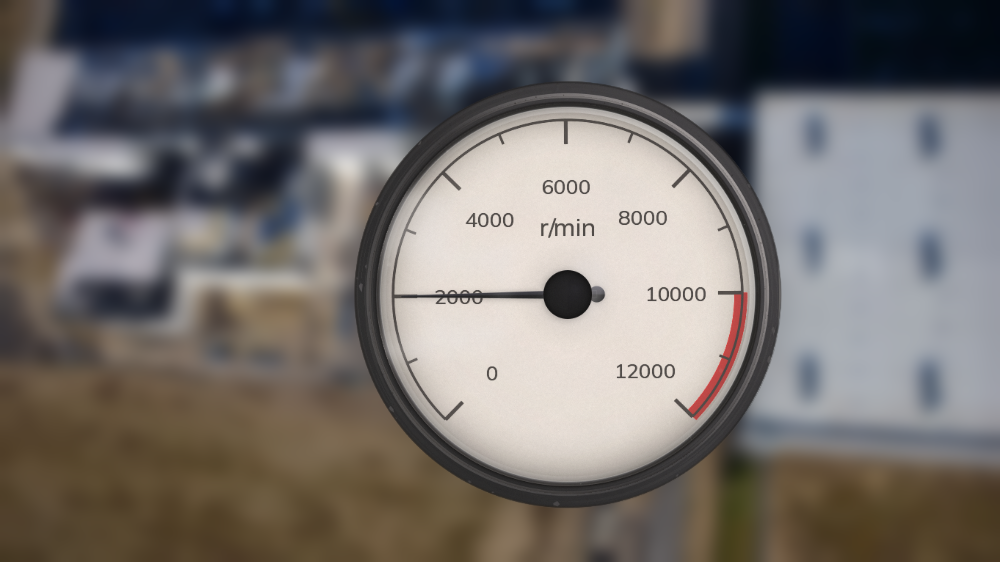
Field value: 2000 rpm
